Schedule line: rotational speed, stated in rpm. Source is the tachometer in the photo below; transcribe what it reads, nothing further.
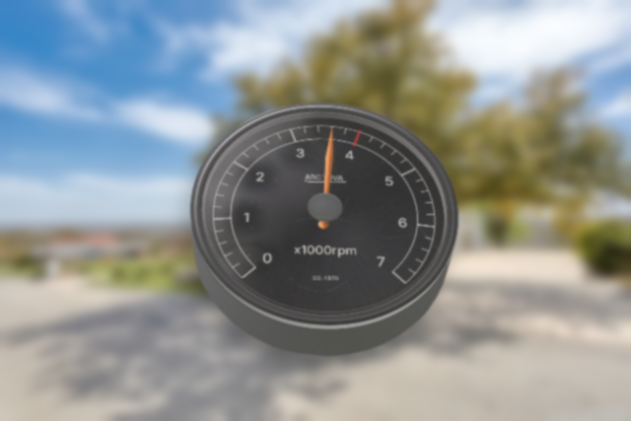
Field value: 3600 rpm
